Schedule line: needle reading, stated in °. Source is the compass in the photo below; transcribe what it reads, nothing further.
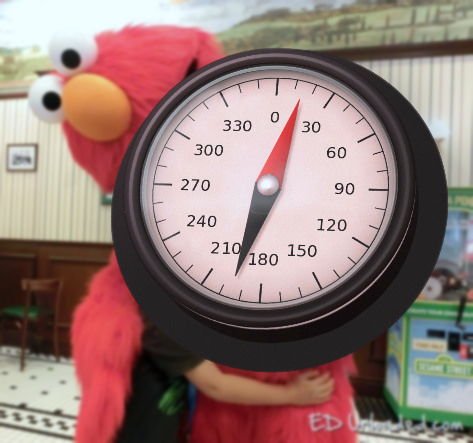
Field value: 15 °
